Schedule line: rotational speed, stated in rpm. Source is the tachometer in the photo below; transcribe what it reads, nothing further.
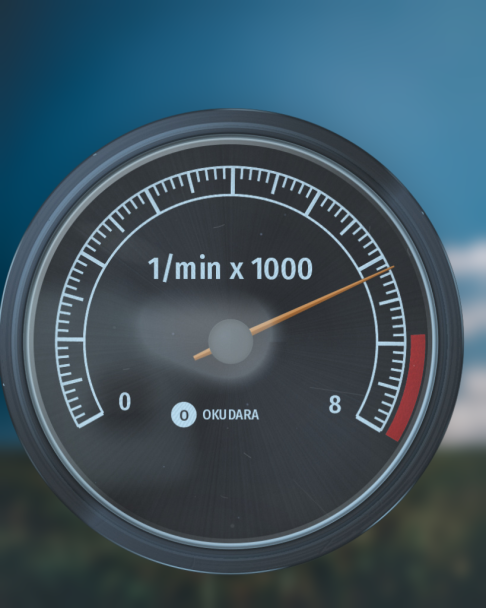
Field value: 6150 rpm
